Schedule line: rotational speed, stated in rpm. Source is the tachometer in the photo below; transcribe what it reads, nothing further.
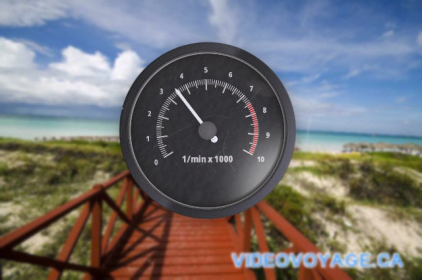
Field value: 3500 rpm
